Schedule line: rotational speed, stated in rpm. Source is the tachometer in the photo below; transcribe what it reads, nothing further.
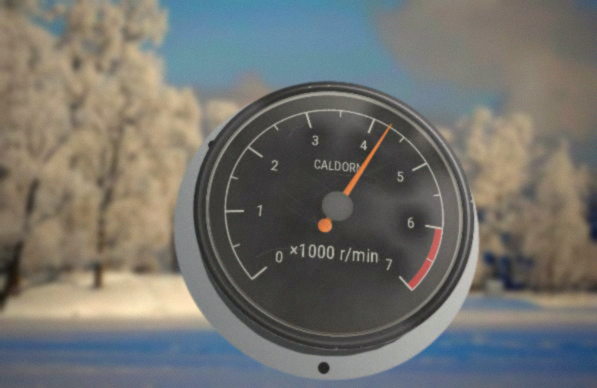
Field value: 4250 rpm
